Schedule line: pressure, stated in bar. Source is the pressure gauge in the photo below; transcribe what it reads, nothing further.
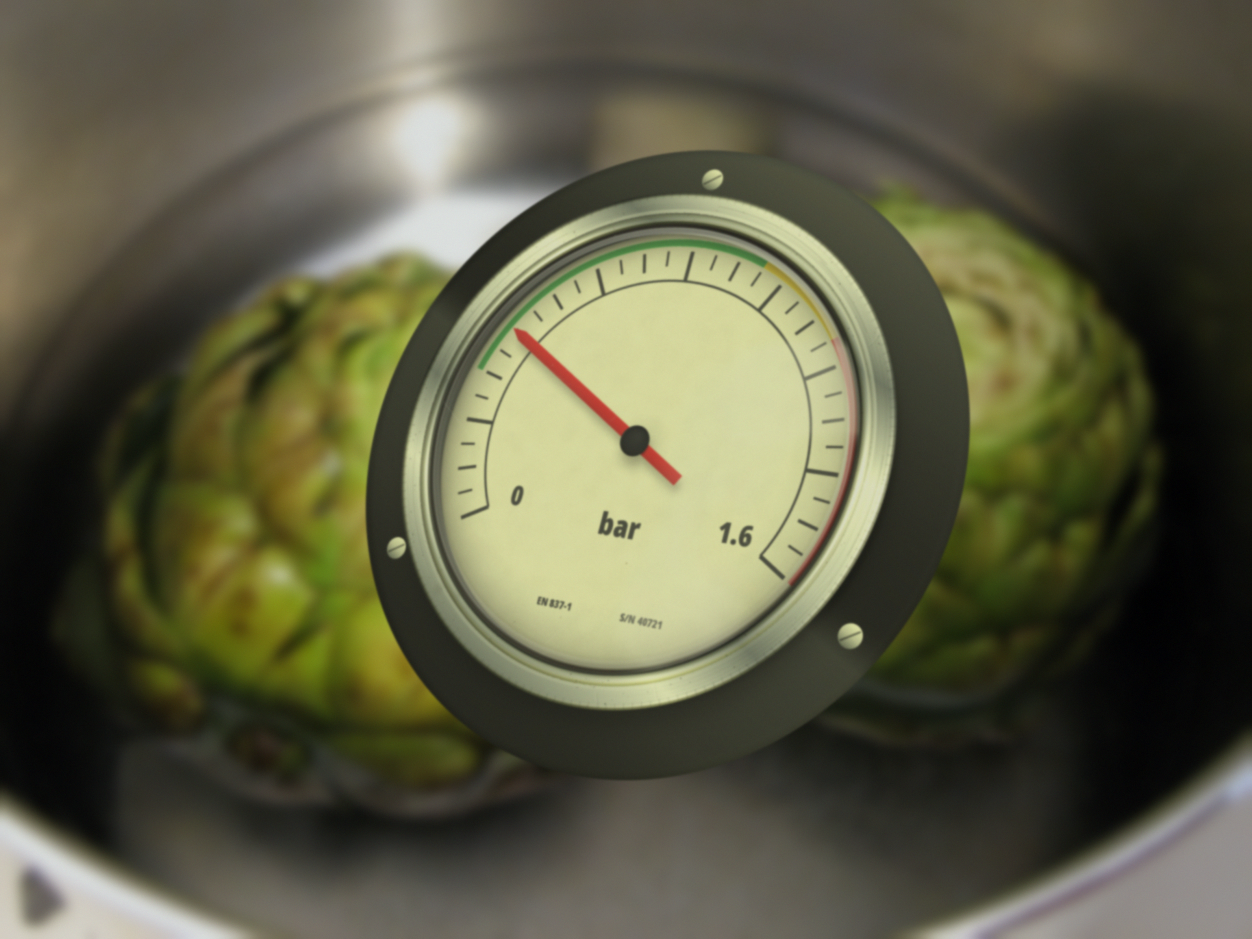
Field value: 0.4 bar
